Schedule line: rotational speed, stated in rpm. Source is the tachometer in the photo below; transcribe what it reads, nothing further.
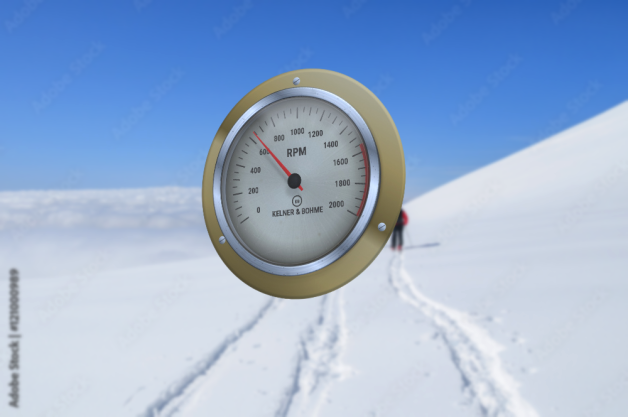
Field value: 650 rpm
